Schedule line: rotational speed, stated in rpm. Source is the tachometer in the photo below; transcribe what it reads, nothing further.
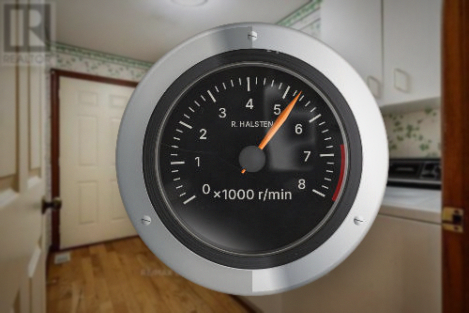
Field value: 5300 rpm
